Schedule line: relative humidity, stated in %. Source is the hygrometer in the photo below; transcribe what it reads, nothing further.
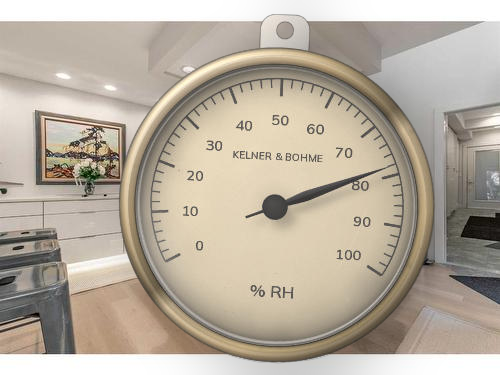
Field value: 78 %
